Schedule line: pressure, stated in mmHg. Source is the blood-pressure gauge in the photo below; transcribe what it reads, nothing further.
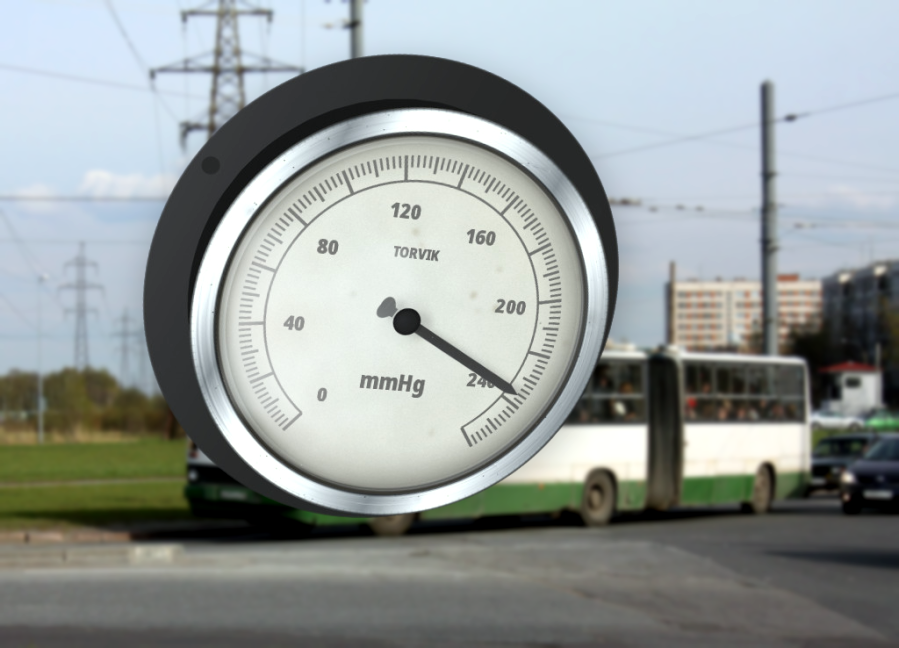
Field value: 236 mmHg
